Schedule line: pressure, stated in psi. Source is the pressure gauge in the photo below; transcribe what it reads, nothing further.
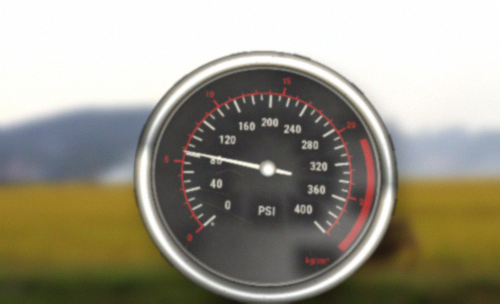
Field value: 80 psi
